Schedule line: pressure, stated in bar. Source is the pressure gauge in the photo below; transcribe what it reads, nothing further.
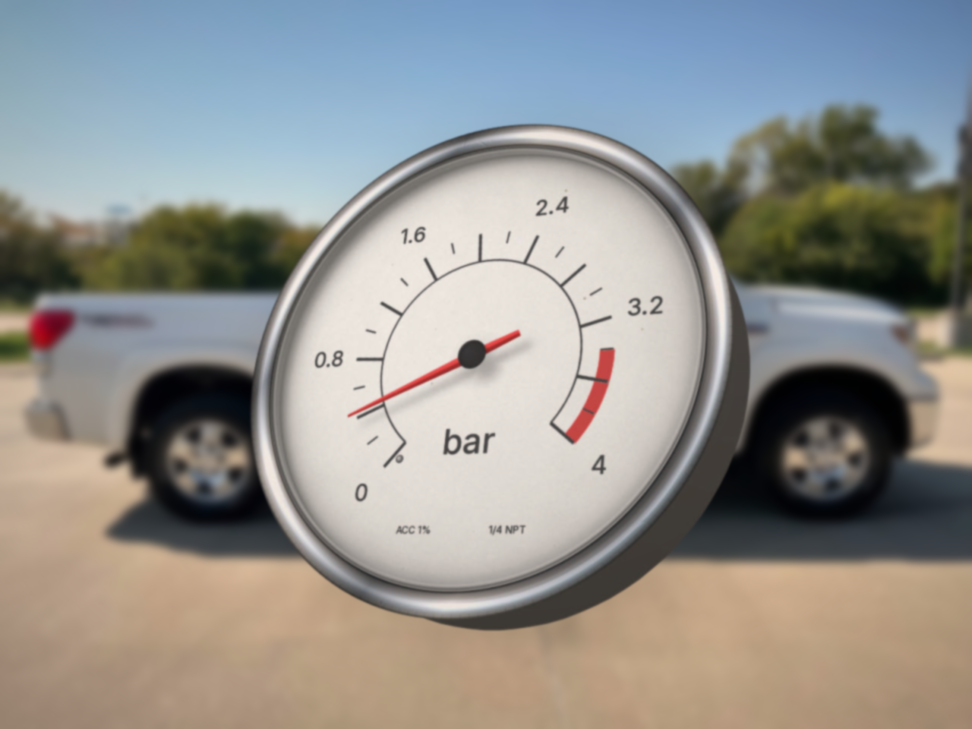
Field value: 0.4 bar
